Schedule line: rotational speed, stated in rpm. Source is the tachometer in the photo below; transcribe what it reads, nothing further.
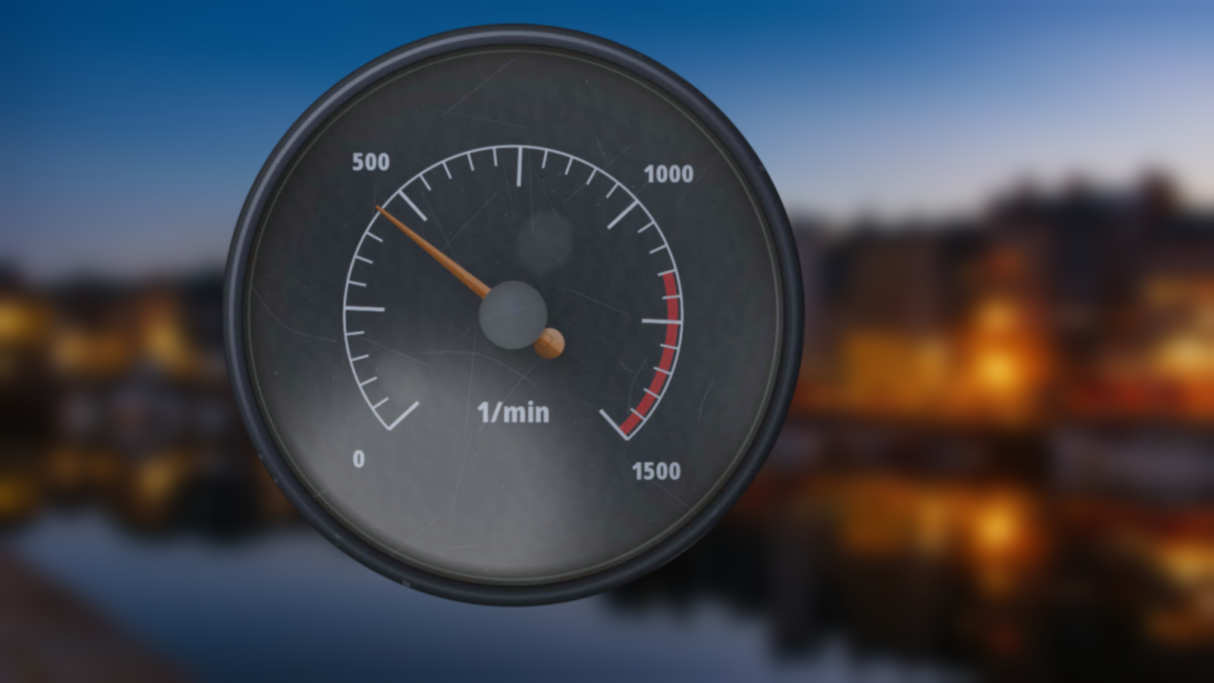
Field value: 450 rpm
